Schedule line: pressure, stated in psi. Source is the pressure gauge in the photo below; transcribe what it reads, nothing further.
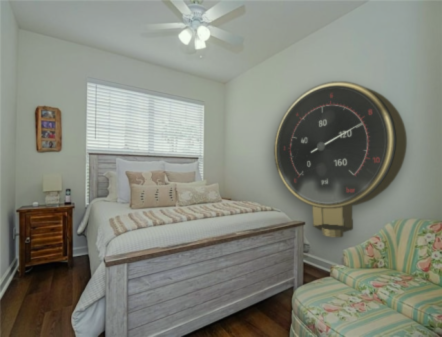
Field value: 120 psi
